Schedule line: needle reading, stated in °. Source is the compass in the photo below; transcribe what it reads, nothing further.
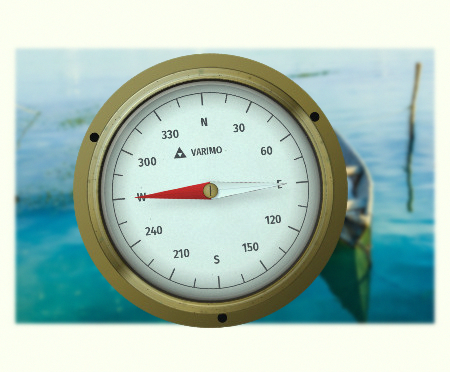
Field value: 270 °
